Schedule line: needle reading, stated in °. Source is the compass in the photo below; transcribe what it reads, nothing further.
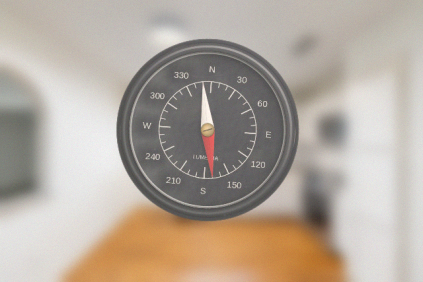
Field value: 170 °
